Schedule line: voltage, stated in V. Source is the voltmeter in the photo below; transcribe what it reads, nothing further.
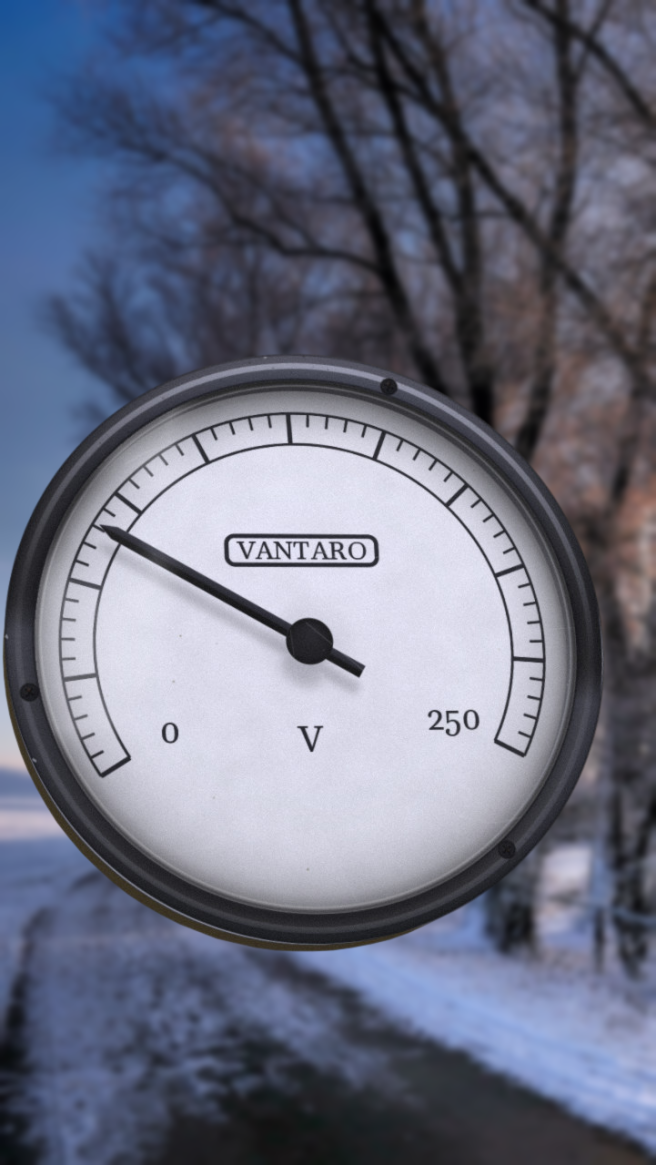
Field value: 65 V
